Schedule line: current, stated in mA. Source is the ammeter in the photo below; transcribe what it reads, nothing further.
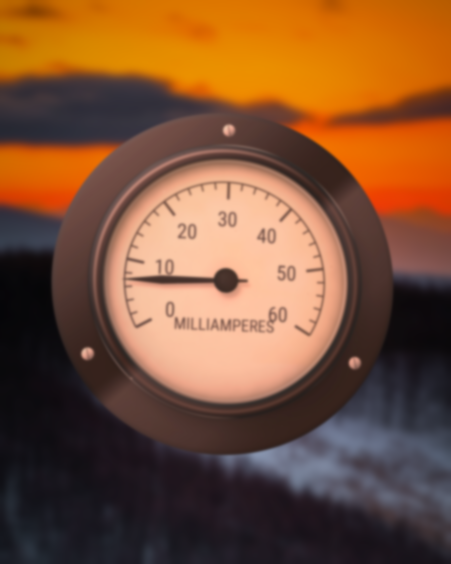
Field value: 7 mA
